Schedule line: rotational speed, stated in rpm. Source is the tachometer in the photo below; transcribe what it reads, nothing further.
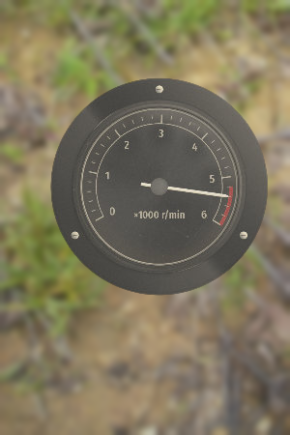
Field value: 5400 rpm
